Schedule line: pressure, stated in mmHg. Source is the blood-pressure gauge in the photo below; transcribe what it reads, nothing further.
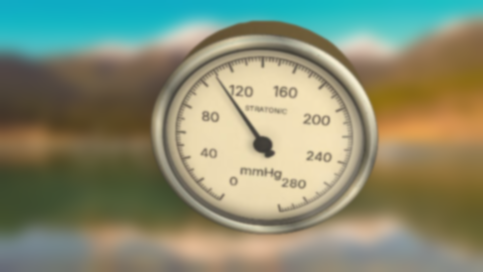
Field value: 110 mmHg
